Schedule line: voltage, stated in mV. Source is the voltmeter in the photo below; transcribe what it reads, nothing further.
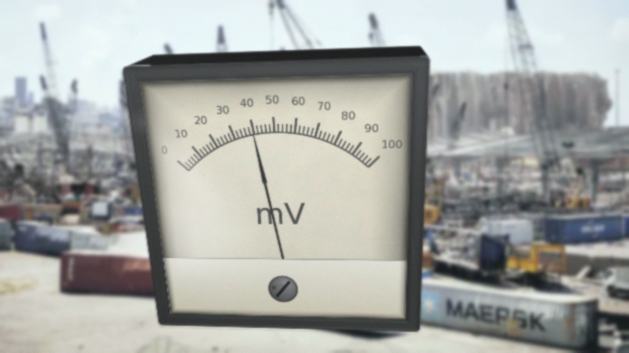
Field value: 40 mV
